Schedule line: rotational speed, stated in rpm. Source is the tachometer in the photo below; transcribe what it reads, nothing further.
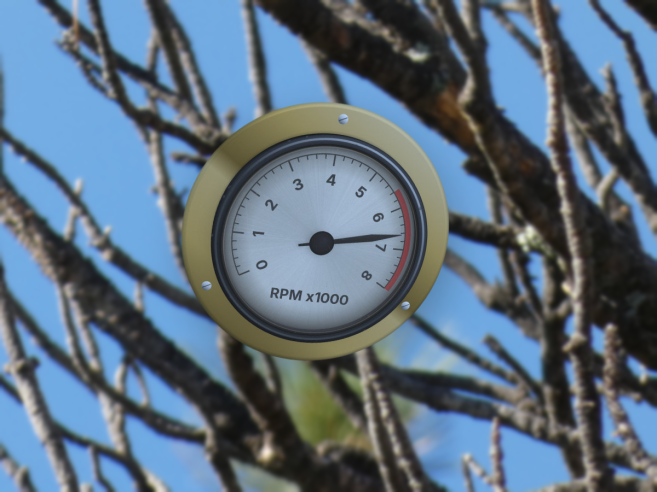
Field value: 6600 rpm
